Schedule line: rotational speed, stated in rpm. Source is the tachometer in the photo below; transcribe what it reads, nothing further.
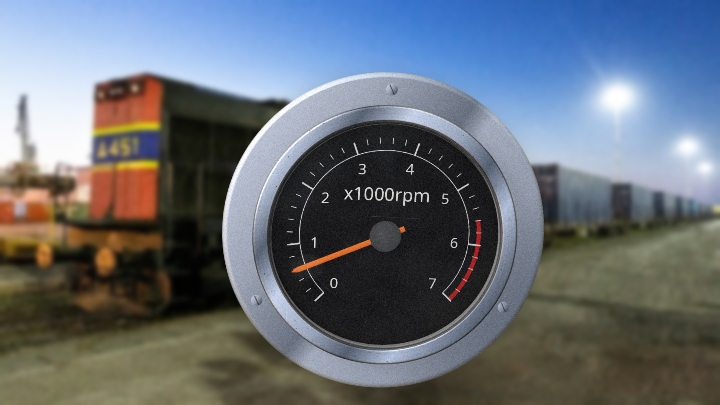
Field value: 600 rpm
